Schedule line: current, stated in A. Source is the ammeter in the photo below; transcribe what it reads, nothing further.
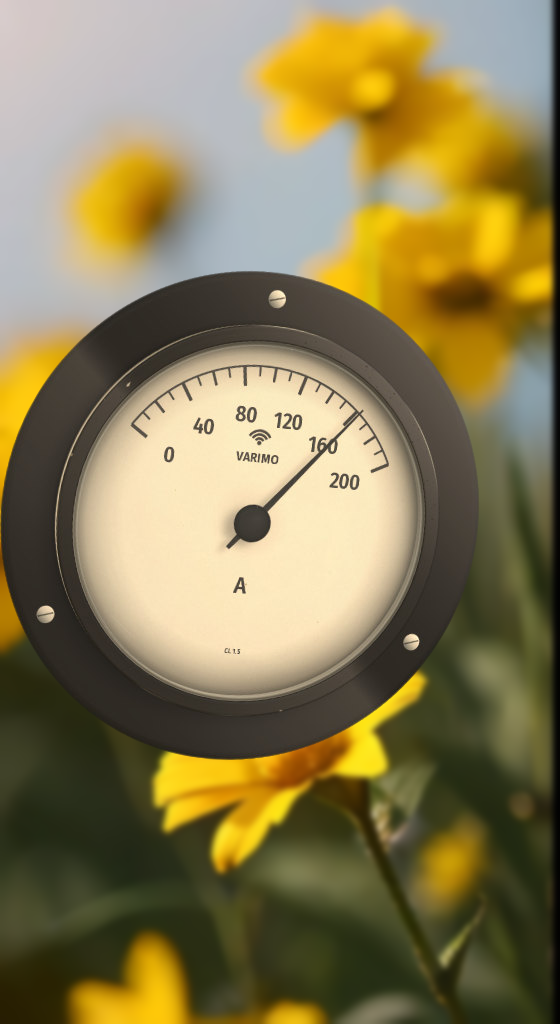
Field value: 160 A
